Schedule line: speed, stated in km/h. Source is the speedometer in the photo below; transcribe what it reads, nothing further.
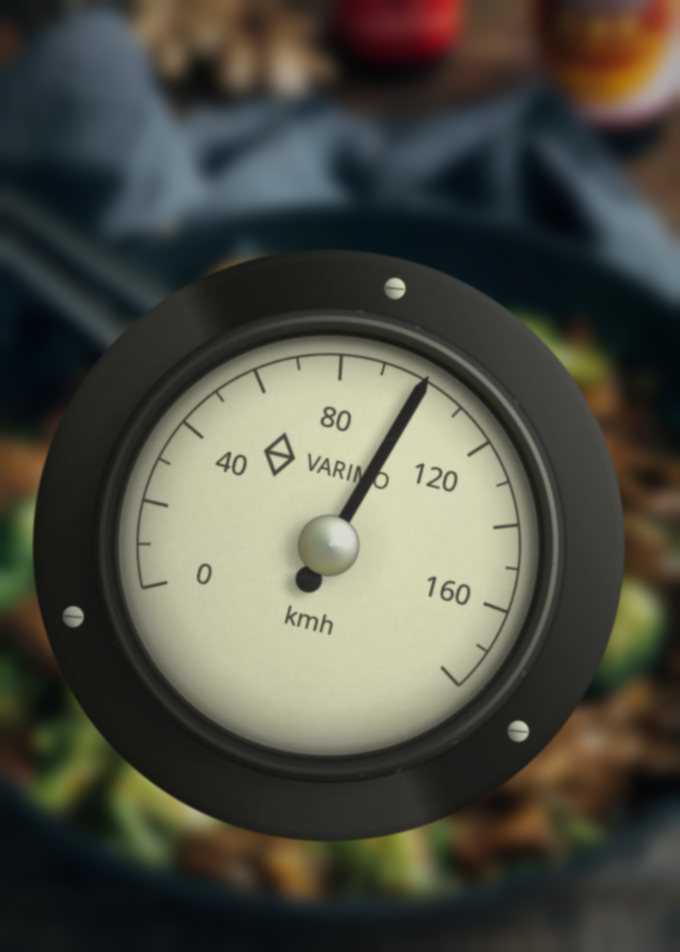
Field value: 100 km/h
